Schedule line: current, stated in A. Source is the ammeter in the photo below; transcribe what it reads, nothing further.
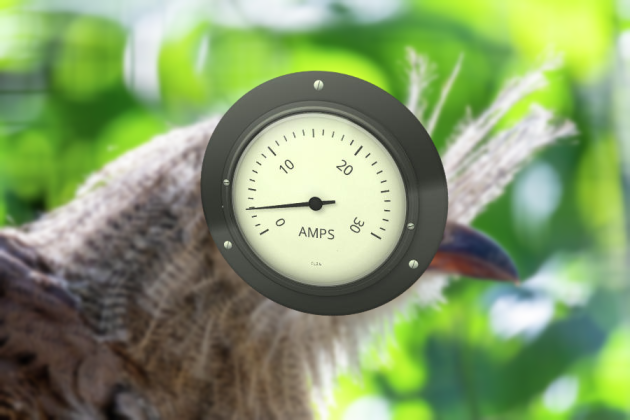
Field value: 3 A
